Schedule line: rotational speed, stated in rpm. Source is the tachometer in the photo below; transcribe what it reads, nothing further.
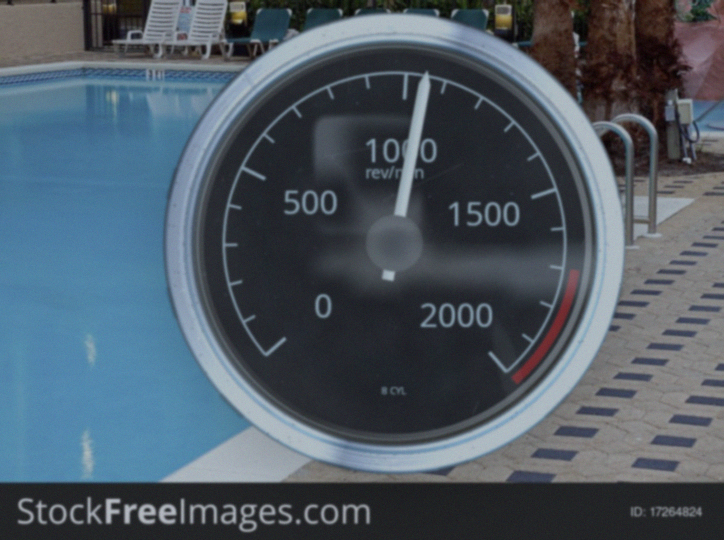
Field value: 1050 rpm
